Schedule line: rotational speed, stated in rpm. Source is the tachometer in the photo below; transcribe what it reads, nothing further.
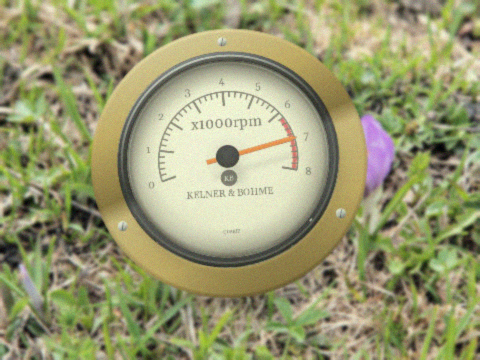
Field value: 7000 rpm
